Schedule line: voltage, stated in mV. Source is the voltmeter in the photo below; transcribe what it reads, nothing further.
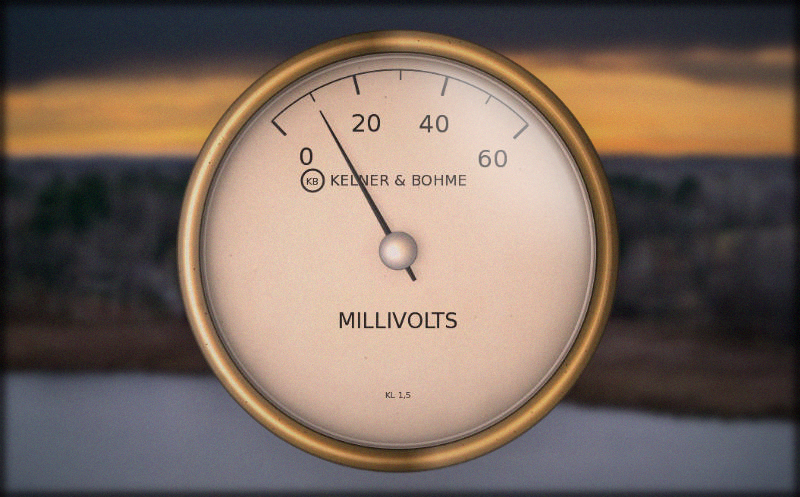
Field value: 10 mV
